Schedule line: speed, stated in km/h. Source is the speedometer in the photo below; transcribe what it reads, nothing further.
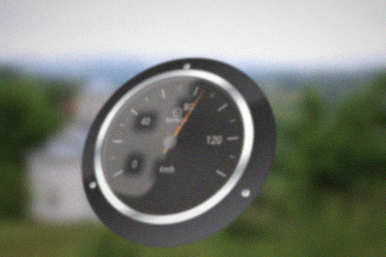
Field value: 85 km/h
